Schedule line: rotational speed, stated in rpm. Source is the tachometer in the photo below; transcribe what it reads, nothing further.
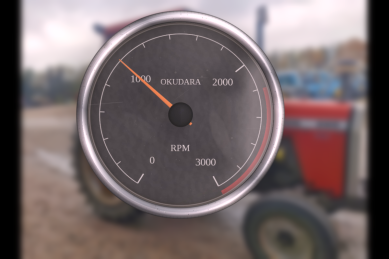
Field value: 1000 rpm
